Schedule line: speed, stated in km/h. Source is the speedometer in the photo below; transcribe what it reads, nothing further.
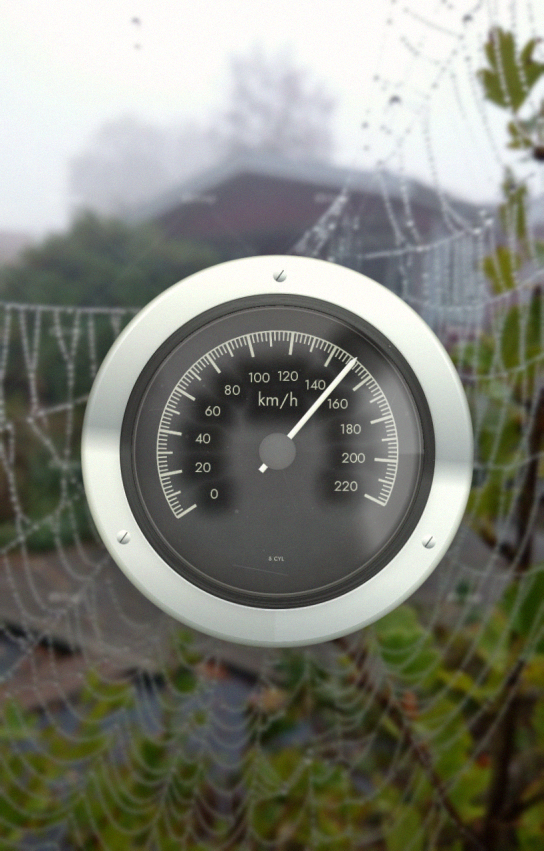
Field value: 150 km/h
